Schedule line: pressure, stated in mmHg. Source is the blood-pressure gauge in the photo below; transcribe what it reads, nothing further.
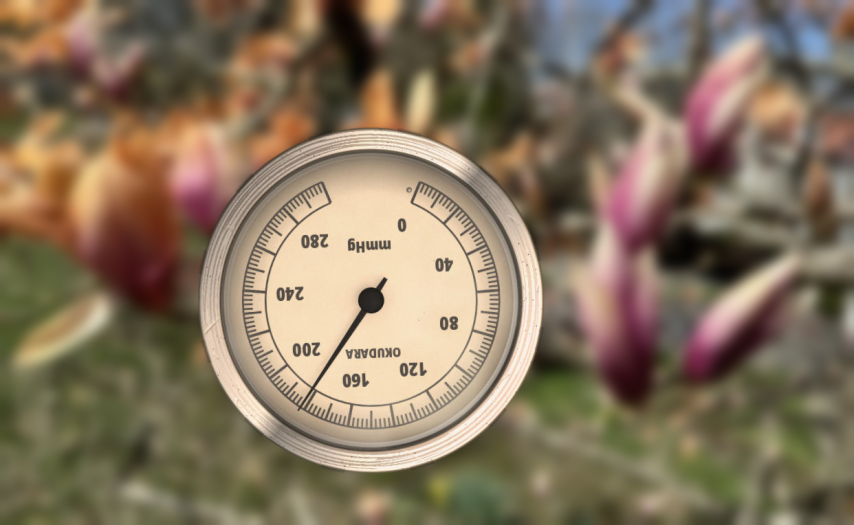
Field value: 182 mmHg
